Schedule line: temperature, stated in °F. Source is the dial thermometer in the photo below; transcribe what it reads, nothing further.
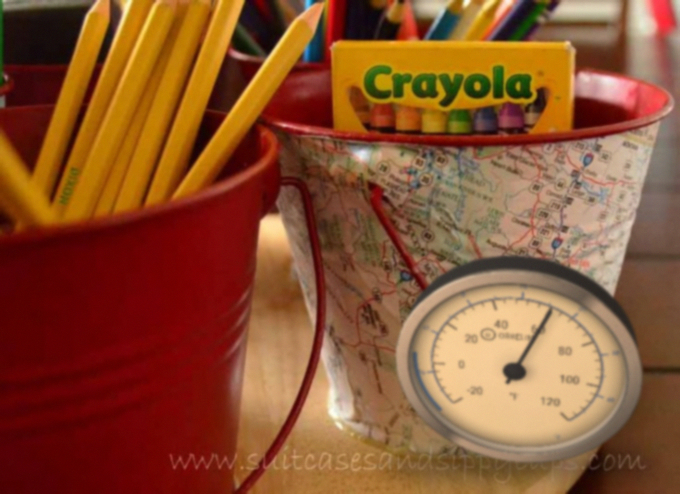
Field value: 60 °F
